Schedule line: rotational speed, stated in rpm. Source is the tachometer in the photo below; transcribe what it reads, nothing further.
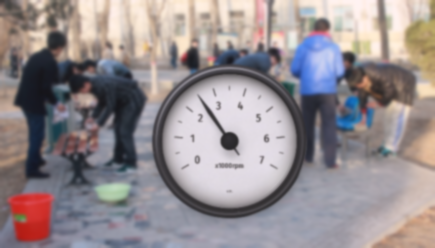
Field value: 2500 rpm
